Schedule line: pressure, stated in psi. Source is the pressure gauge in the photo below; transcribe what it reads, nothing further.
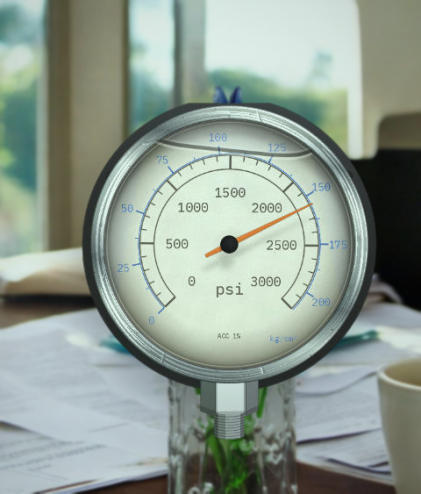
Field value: 2200 psi
